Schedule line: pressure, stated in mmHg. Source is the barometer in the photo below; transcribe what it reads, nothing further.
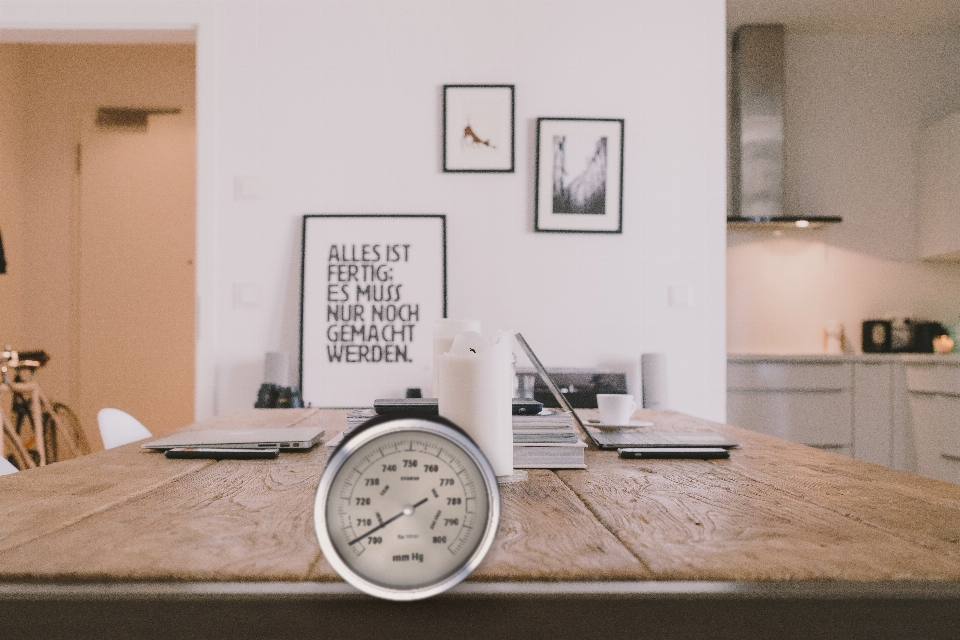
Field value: 705 mmHg
